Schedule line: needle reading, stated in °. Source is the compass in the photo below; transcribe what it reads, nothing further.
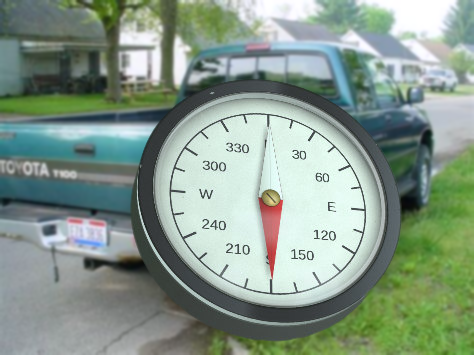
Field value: 180 °
